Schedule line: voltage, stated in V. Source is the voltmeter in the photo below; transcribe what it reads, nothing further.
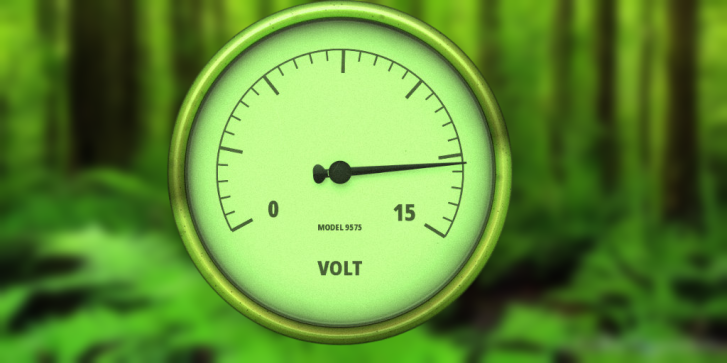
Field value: 12.75 V
